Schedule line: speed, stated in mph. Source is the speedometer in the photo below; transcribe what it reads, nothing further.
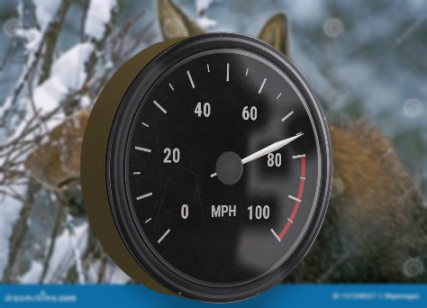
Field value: 75 mph
